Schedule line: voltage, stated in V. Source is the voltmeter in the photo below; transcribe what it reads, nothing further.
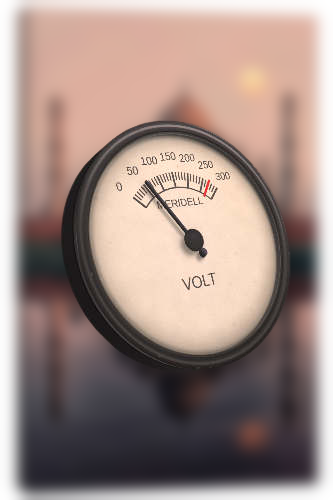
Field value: 50 V
